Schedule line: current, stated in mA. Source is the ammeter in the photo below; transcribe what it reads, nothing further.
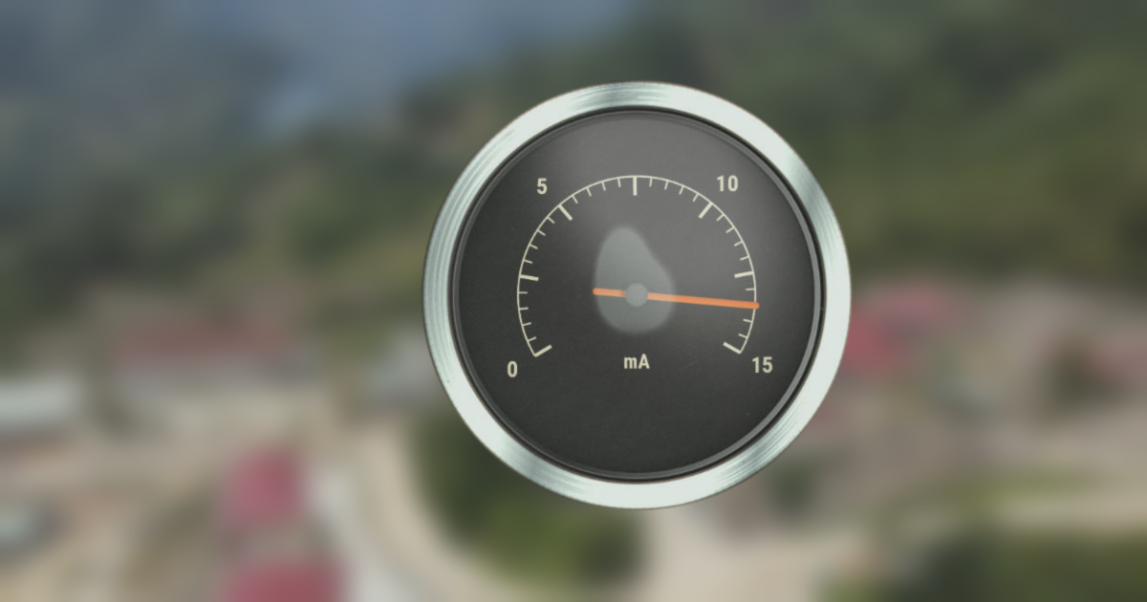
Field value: 13.5 mA
